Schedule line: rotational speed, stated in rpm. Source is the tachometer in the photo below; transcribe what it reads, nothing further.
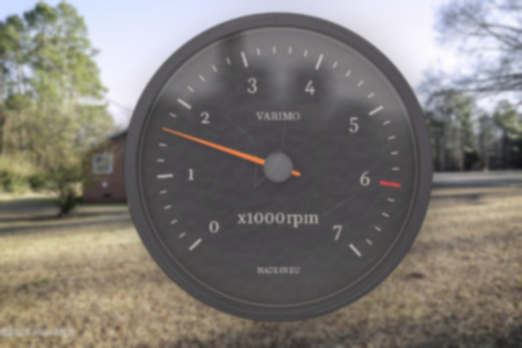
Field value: 1600 rpm
